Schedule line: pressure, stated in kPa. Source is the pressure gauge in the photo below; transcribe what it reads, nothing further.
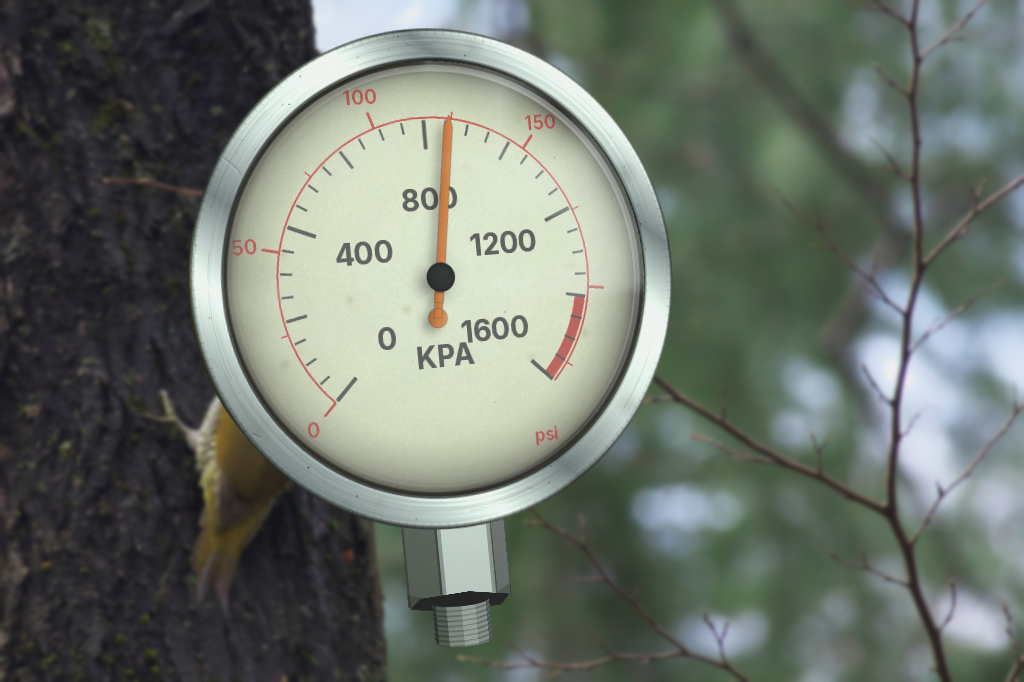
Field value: 850 kPa
